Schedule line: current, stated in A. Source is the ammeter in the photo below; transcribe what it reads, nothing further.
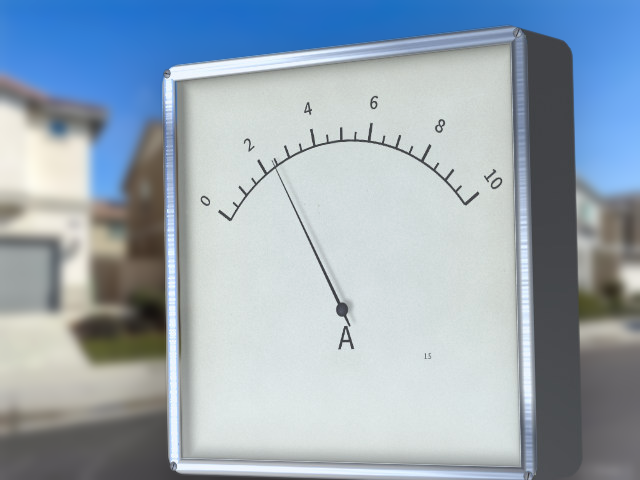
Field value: 2.5 A
